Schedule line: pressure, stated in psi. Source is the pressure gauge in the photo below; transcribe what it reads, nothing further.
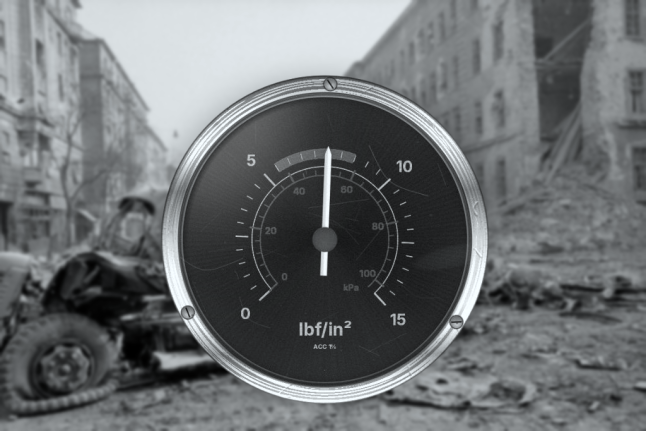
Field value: 7.5 psi
